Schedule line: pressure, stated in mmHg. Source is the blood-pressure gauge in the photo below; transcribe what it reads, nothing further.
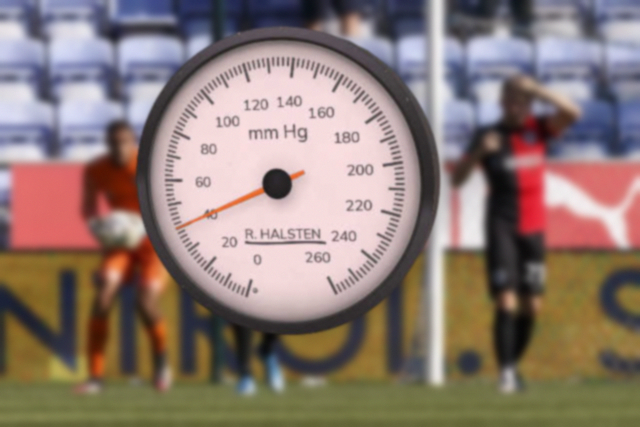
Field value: 40 mmHg
